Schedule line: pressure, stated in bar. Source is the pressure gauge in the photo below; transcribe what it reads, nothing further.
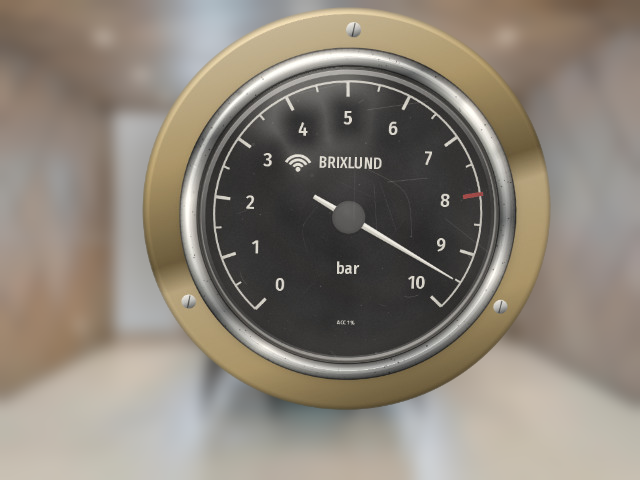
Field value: 9.5 bar
